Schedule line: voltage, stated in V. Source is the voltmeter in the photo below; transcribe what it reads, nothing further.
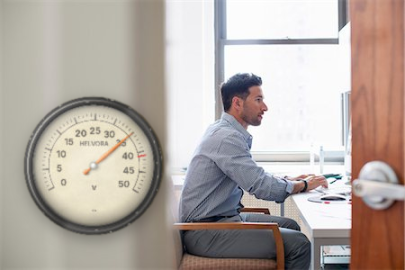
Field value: 35 V
